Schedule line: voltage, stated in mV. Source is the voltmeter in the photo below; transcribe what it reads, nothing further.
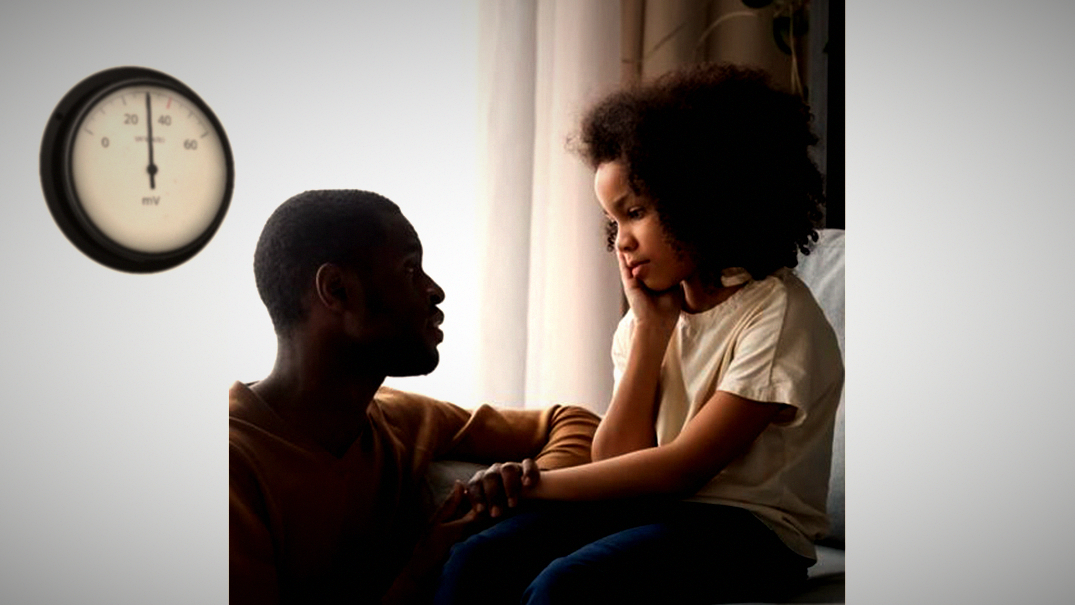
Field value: 30 mV
